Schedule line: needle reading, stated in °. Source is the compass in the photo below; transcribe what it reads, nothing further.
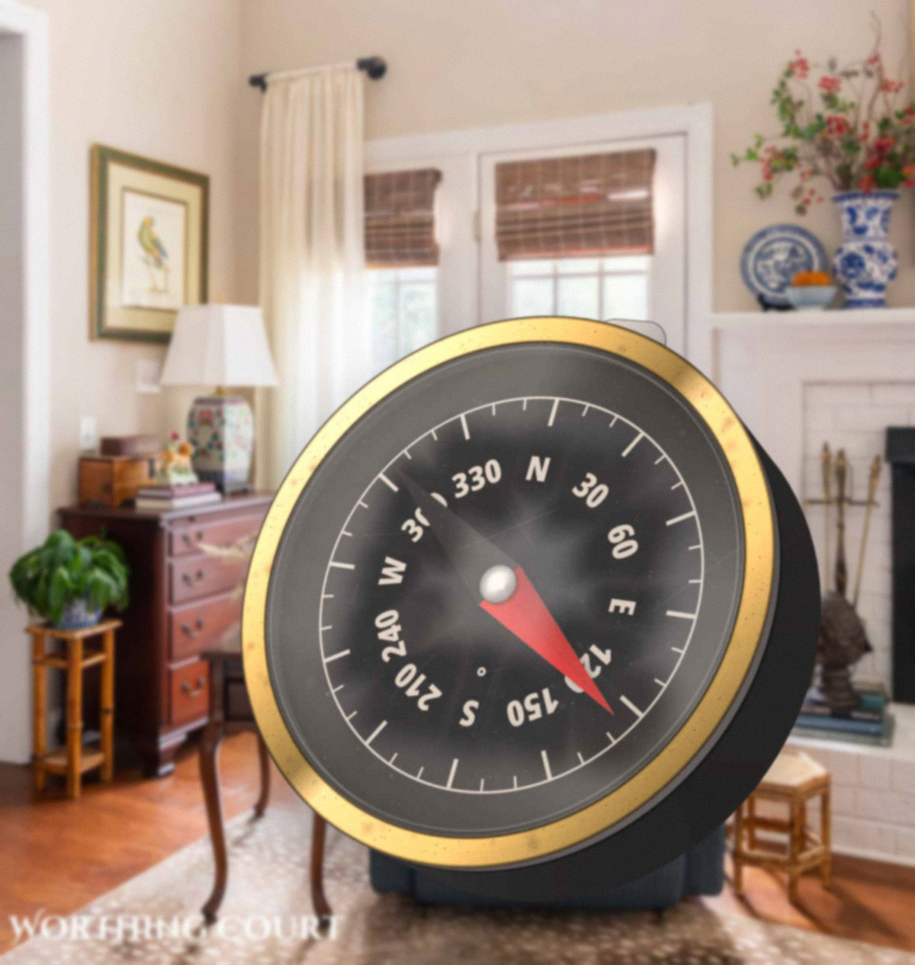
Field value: 125 °
